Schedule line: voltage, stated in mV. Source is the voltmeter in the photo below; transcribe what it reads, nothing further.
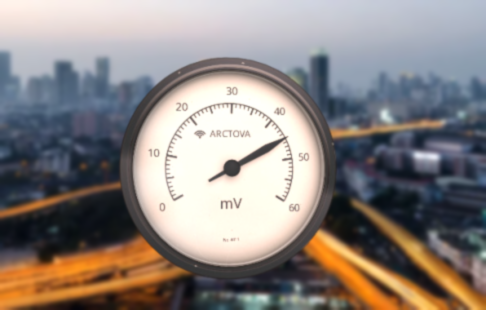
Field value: 45 mV
